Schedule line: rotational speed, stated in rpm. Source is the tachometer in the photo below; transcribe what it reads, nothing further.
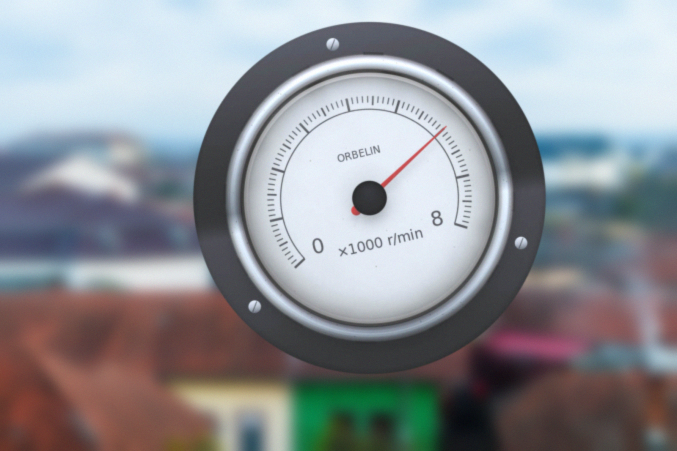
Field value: 6000 rpm
